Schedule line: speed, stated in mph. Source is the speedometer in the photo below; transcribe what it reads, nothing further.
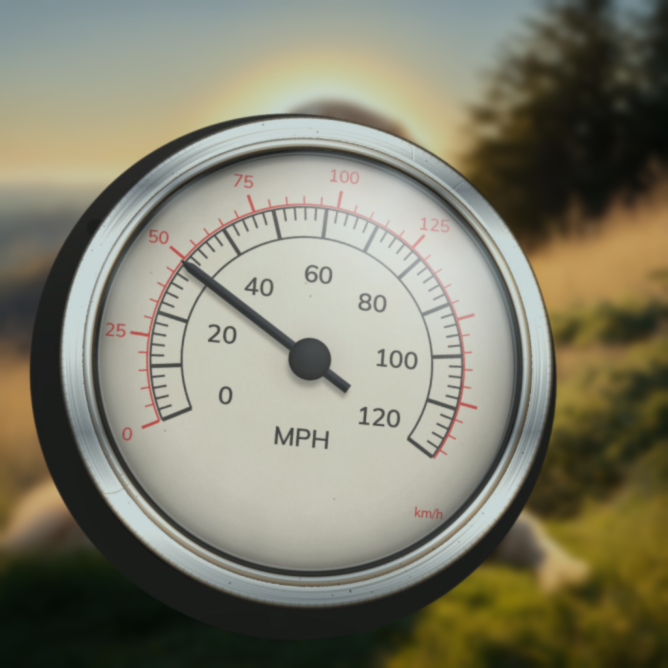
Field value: 30 mph
